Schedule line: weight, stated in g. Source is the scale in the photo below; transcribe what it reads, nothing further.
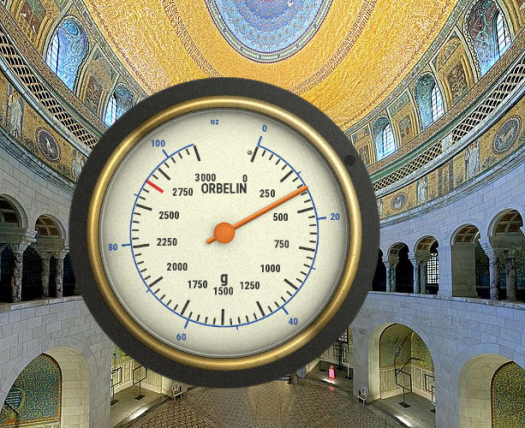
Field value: 375 g
